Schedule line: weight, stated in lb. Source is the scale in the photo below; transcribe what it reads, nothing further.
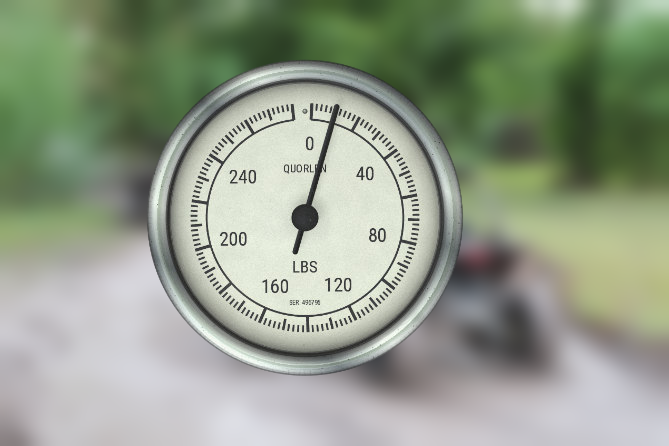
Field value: 10 lb
